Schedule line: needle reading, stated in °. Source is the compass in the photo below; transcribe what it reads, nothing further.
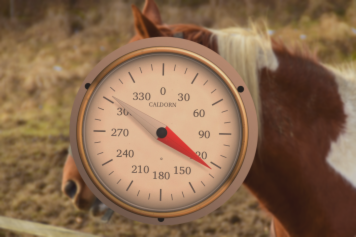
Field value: 125 °
